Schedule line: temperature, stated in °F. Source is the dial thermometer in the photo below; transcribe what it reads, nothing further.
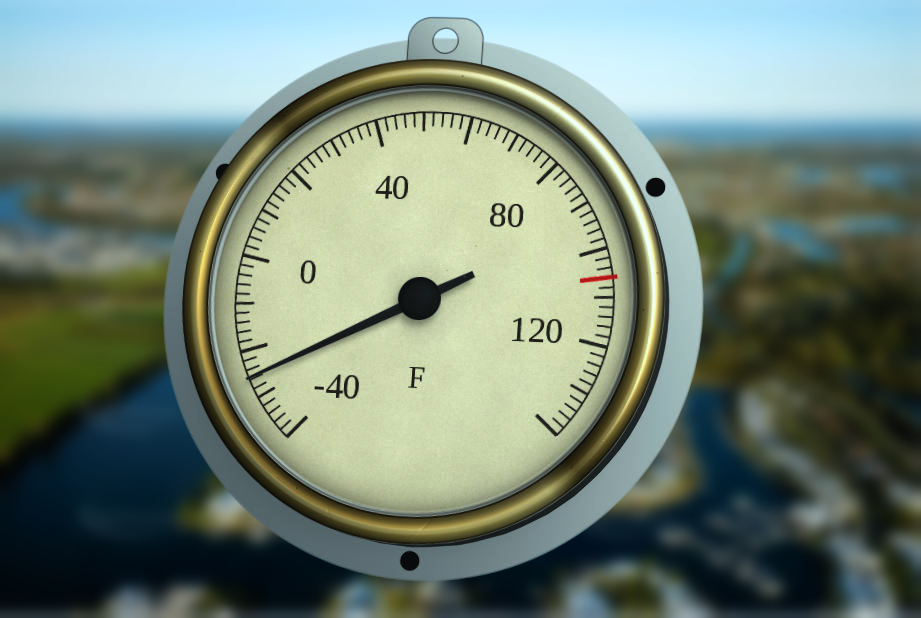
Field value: -26 °F
